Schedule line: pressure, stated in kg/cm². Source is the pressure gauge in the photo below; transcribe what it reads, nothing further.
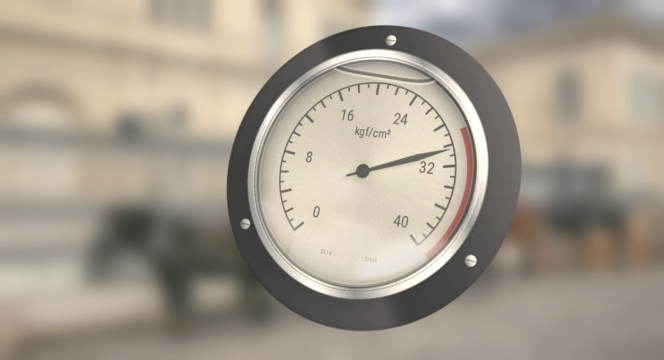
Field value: 30.5 kg/cm²
